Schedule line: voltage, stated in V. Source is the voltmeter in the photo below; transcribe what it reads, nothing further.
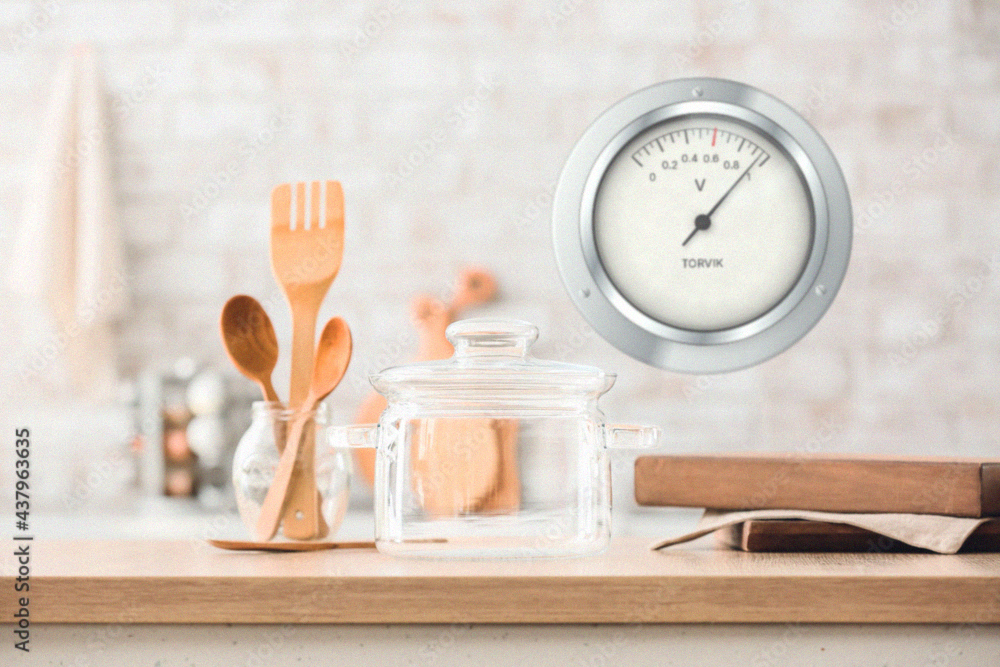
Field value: 0.95 V
